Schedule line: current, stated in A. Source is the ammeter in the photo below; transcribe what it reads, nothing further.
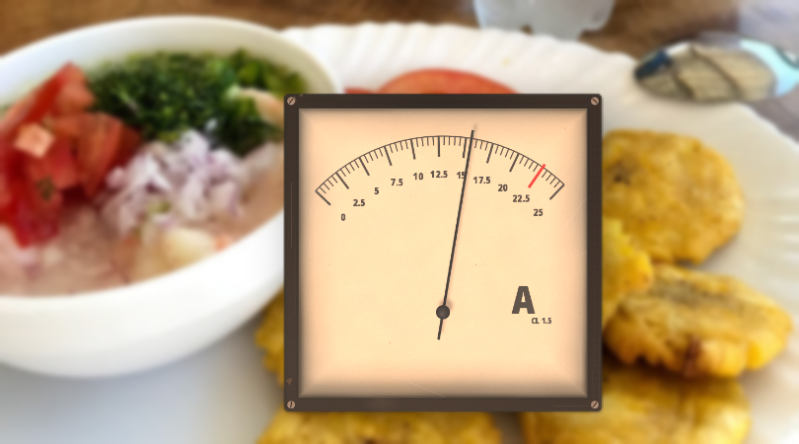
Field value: 15.5 A
